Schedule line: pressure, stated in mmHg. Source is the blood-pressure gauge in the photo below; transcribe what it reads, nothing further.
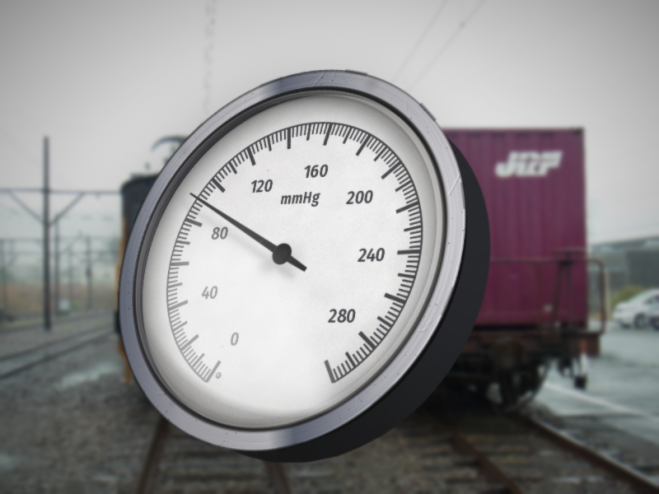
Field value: 90 mmHg
